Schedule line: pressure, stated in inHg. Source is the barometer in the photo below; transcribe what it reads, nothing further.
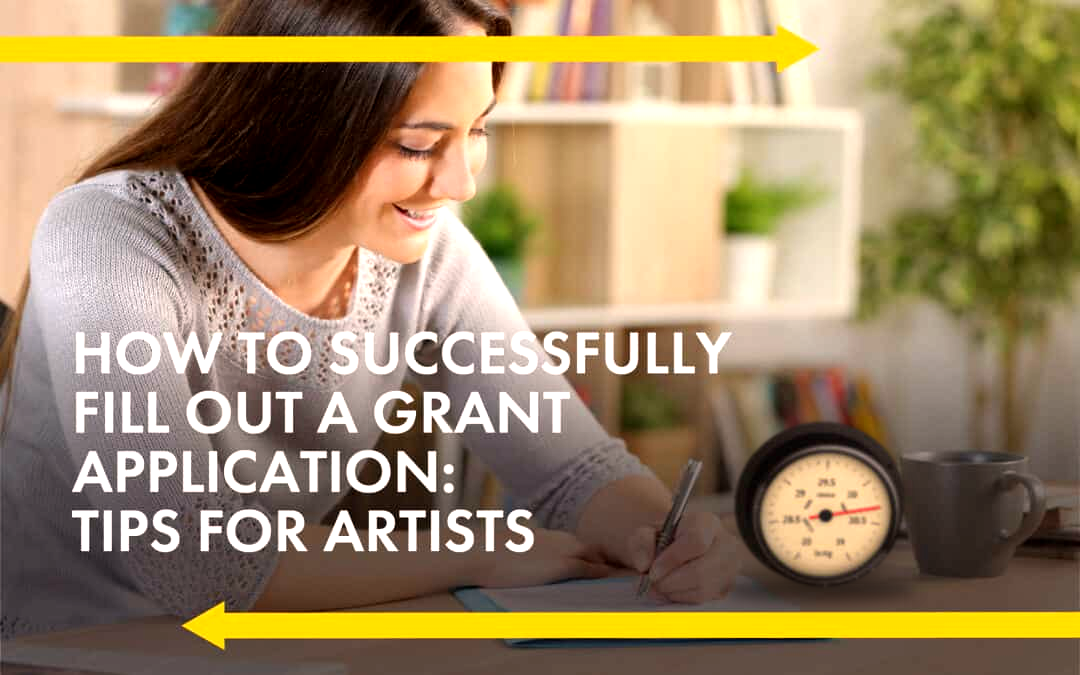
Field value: 30.3 inHg
